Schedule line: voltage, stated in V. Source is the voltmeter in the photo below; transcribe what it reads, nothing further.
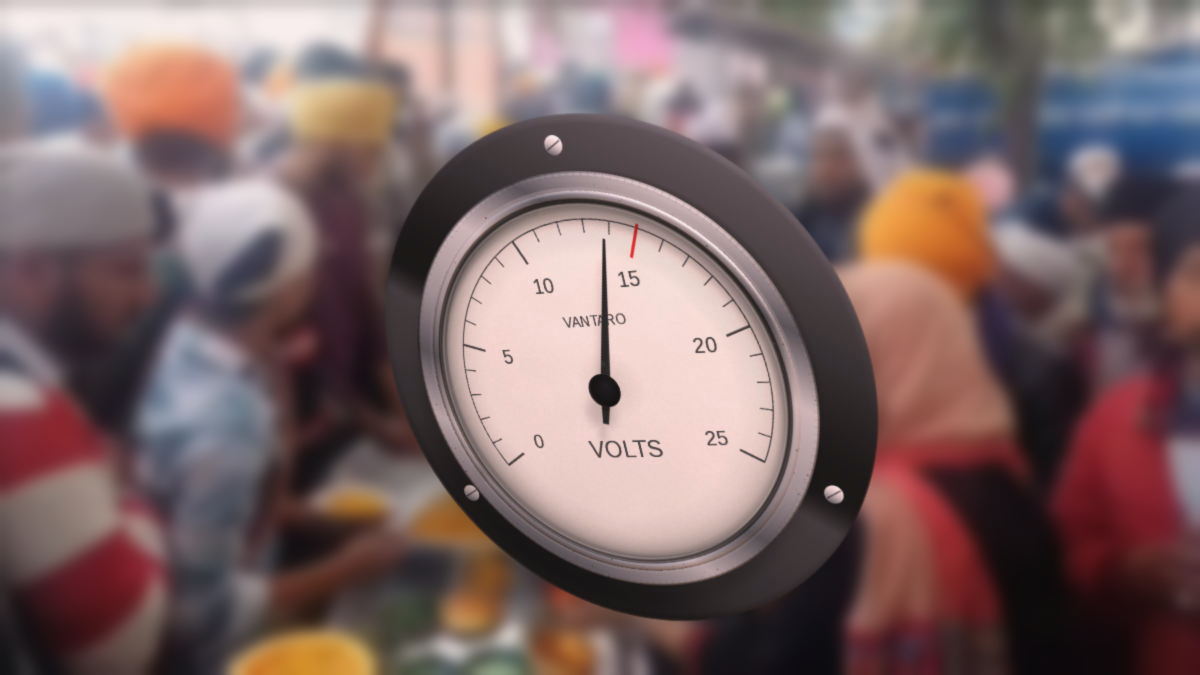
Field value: 14 V
